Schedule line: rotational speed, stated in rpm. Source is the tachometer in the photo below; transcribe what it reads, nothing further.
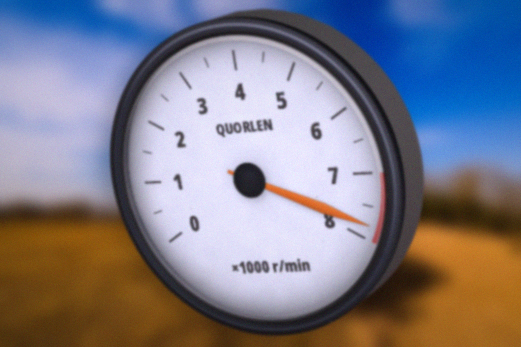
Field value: 7750 rpm
